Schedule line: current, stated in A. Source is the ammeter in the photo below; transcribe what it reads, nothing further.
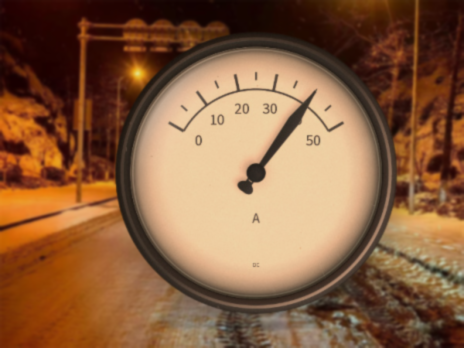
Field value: 40 A
